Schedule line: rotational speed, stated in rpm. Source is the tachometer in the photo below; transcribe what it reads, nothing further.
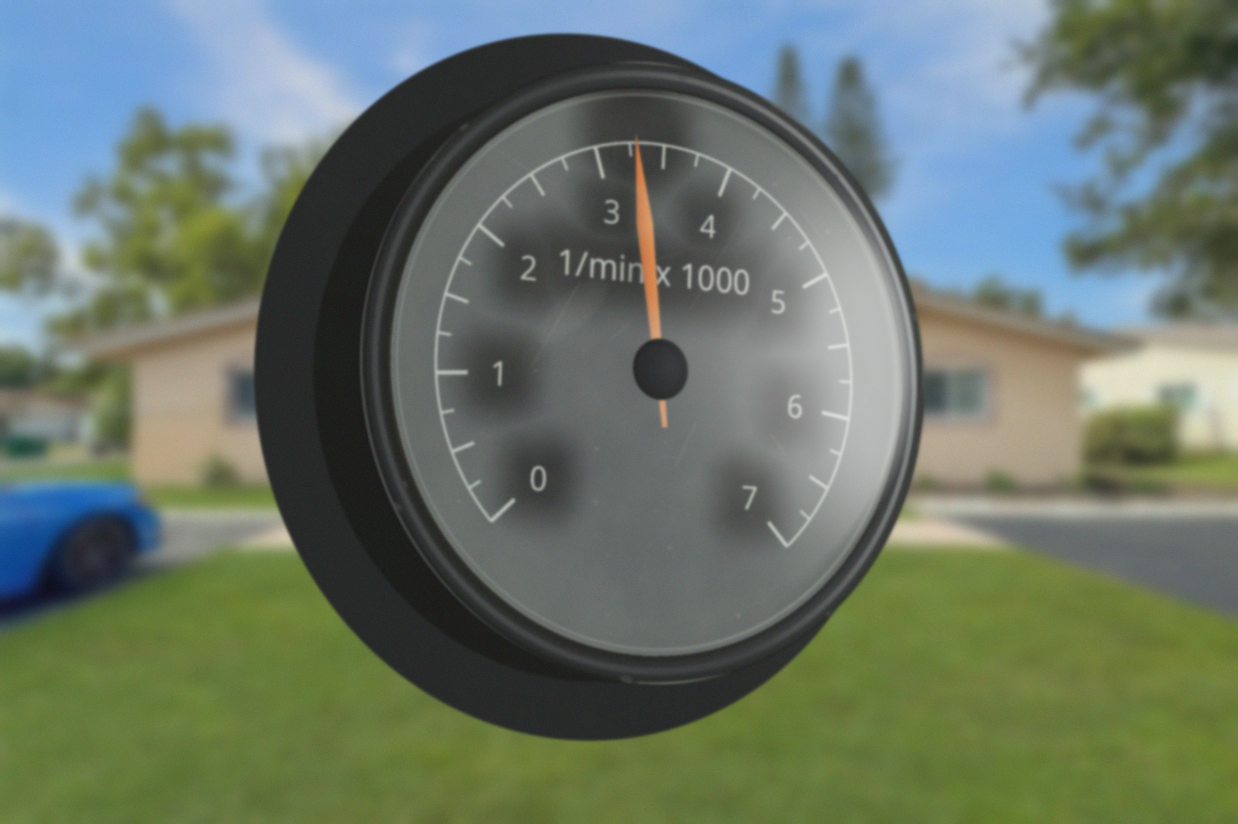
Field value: 3250 rpm
